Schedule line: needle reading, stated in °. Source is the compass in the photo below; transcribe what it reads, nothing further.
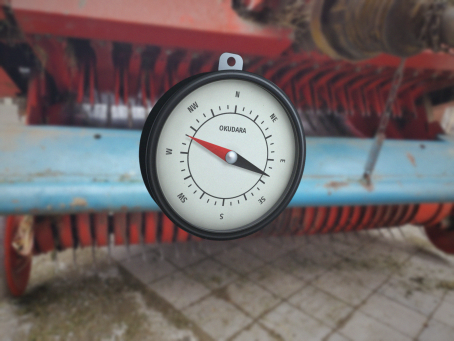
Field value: 290 °
